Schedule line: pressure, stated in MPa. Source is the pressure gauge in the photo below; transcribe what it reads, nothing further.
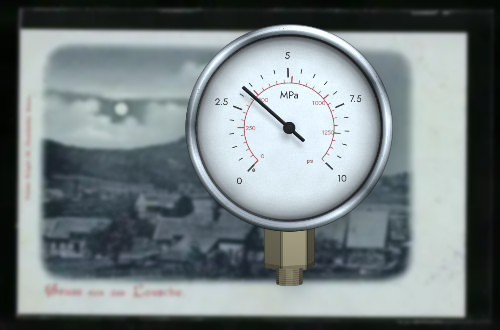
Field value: 3.25 MPa
